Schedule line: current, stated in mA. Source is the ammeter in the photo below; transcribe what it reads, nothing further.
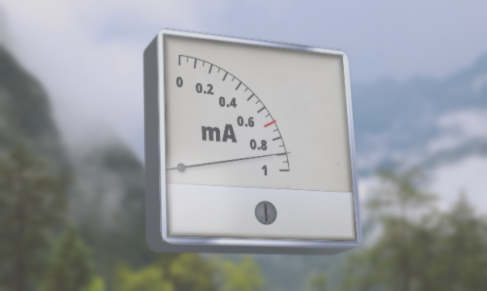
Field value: 0.9 mA
